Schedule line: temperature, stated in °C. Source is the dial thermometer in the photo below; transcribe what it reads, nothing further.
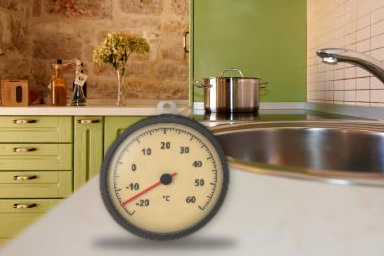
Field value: -15 °C
